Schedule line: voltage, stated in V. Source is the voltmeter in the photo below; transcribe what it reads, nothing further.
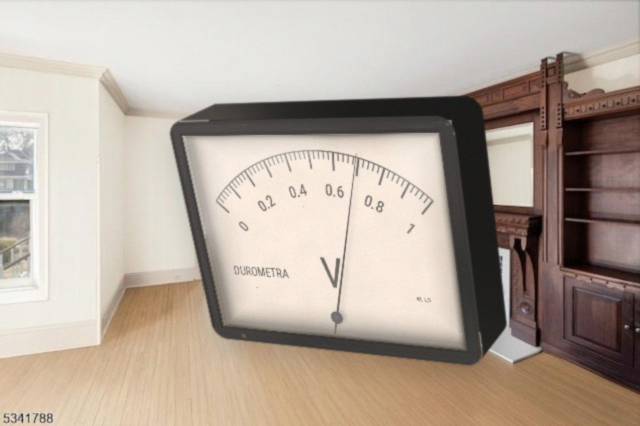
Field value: 0.7 V
